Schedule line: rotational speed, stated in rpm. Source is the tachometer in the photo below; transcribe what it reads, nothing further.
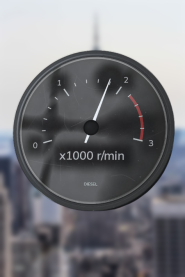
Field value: 1800 rpm
